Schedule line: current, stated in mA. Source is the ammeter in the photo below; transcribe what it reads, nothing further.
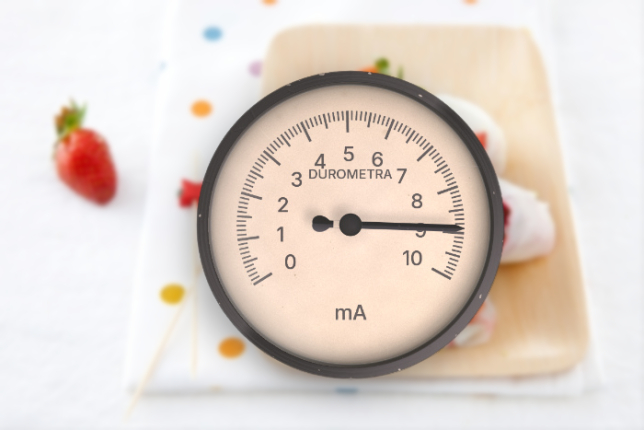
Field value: 8.9 mA
